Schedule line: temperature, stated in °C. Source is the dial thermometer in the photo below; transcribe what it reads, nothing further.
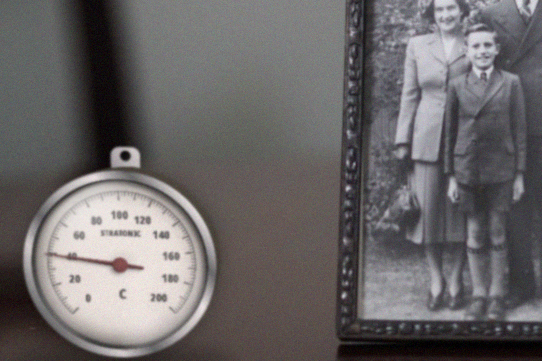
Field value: 40 °C
